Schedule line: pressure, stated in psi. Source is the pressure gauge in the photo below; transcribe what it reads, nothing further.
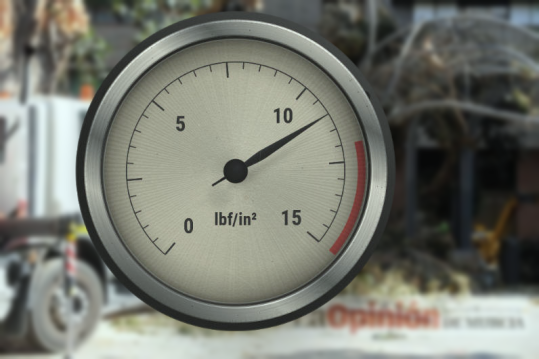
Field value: 11 psi
